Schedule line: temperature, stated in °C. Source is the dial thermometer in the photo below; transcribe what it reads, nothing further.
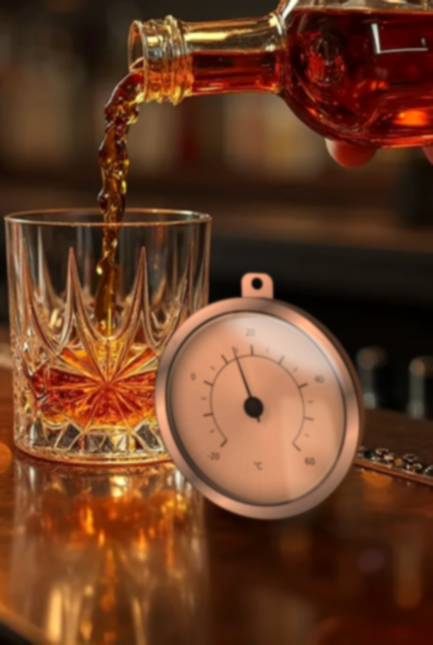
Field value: 15 °C
